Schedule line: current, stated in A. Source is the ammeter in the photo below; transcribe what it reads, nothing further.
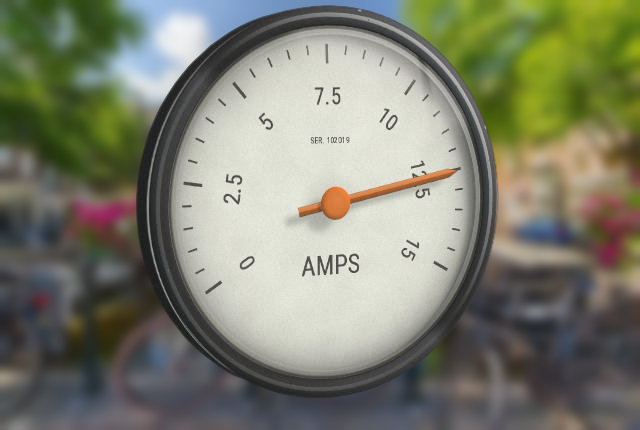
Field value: 12.5 A
